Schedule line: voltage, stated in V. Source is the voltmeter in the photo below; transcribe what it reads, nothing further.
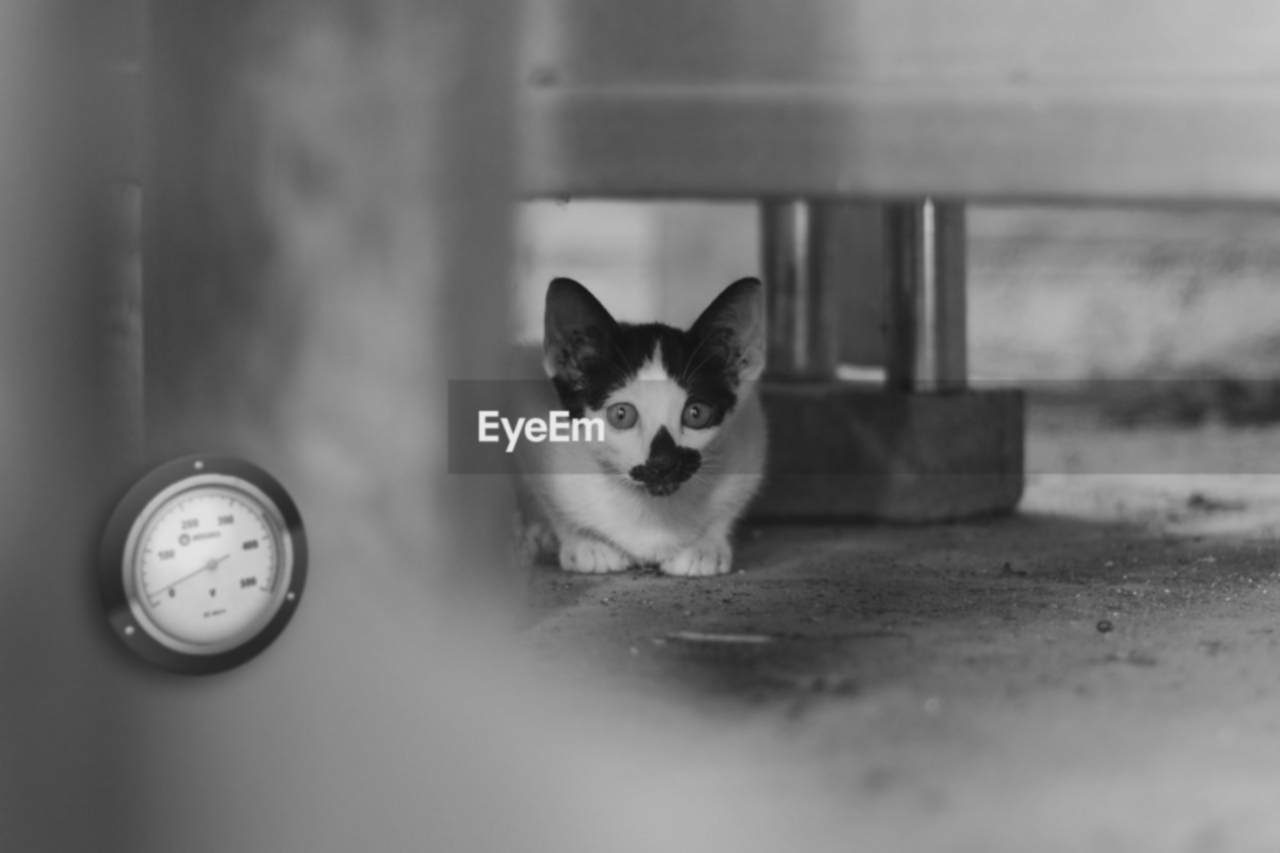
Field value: 20 V
